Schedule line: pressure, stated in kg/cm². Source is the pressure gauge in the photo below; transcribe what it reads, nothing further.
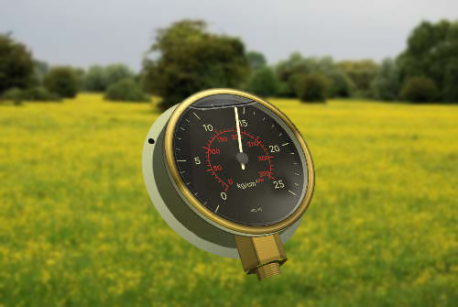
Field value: 14 kg/cm²
